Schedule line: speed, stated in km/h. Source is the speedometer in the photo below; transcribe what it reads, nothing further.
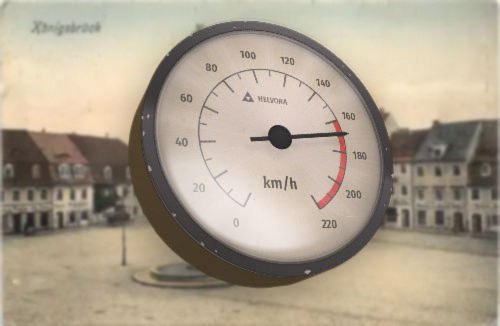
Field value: 170 km/h
